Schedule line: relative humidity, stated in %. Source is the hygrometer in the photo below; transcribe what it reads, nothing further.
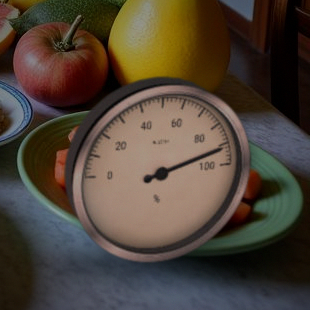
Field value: 90 %
